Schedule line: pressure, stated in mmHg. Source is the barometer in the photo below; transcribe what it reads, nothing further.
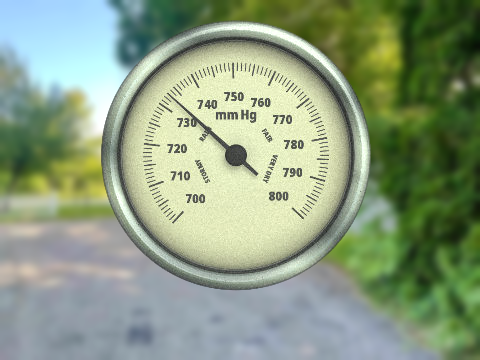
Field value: 733 mmHg
